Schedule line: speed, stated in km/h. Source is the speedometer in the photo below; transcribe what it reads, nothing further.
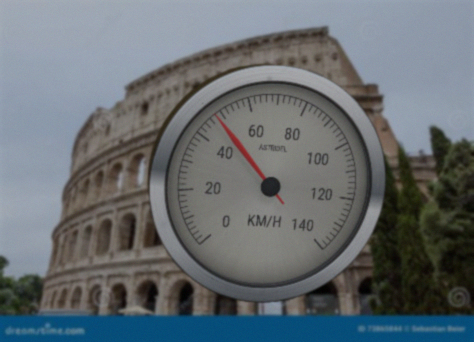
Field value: 48 km/h
